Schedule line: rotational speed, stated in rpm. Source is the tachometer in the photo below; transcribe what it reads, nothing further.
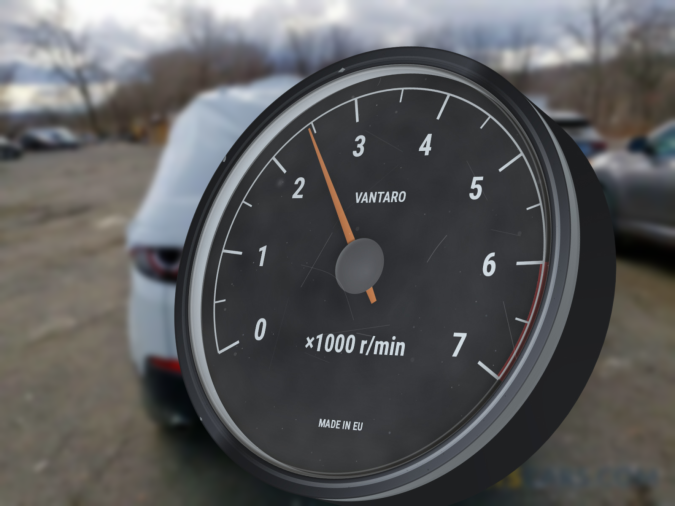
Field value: 2500 rpm
